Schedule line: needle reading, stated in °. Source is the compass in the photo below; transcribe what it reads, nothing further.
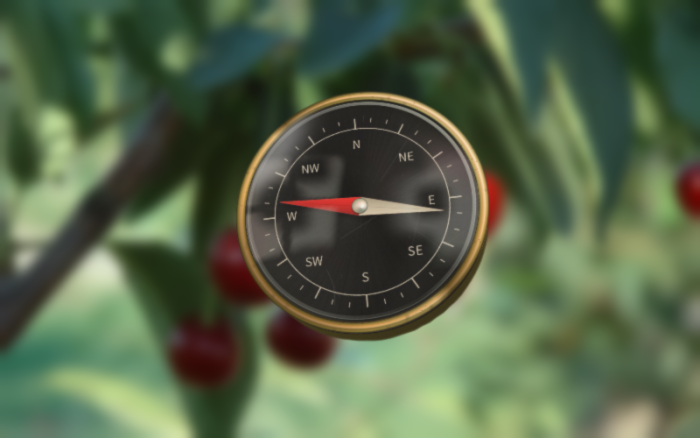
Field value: 280 °
